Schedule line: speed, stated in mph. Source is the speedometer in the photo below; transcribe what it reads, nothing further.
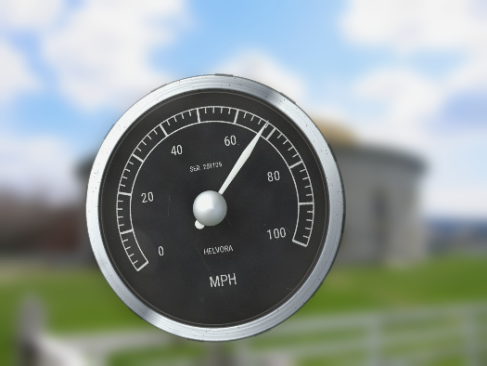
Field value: 68 mph
